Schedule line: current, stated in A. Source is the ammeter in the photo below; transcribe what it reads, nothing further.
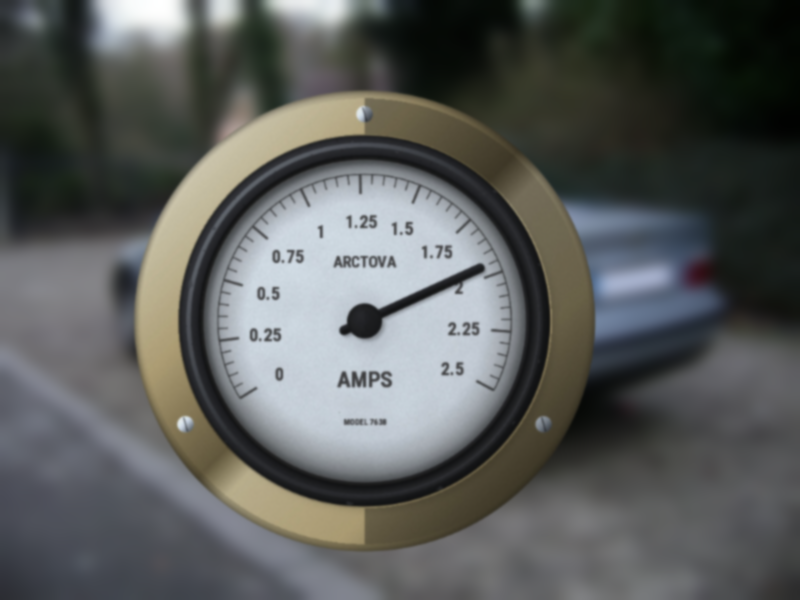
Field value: 1.95 A
